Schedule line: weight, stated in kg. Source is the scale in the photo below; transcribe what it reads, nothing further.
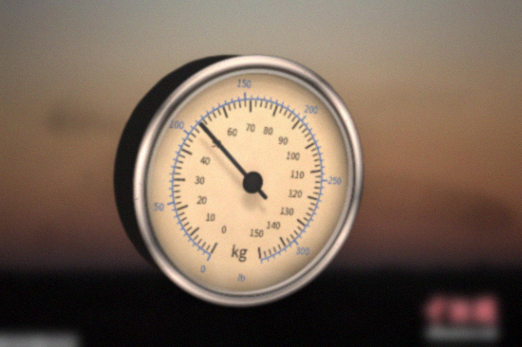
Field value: 50 kg
